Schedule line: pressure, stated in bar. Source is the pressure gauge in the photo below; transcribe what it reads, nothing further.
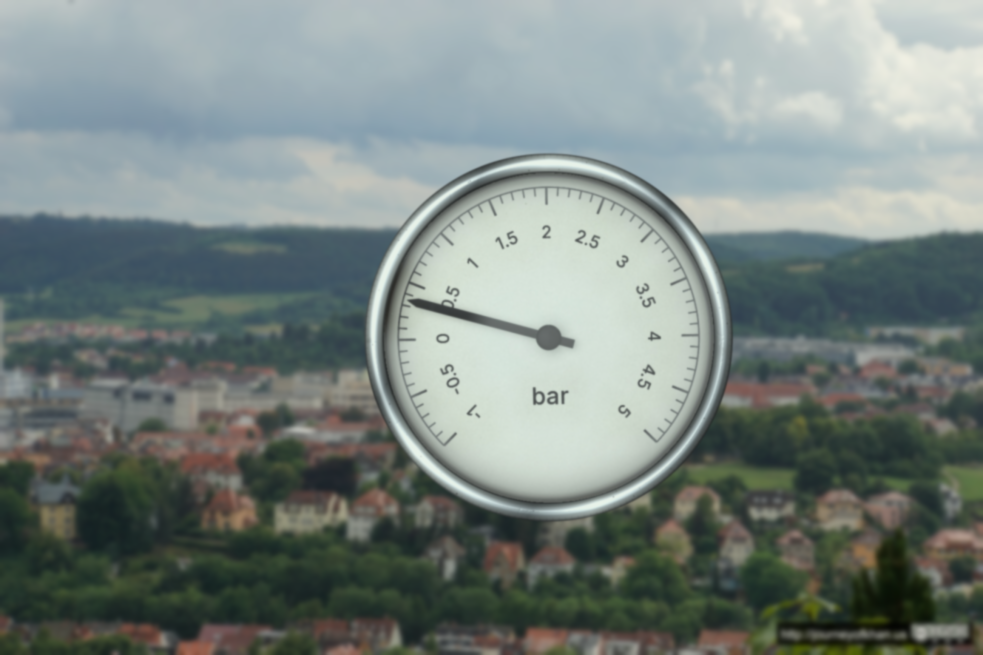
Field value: 0.35 bar
